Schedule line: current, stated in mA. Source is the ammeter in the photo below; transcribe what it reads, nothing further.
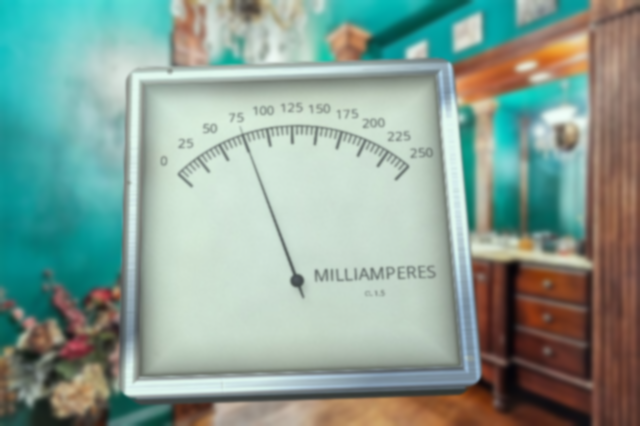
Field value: 75 mA
